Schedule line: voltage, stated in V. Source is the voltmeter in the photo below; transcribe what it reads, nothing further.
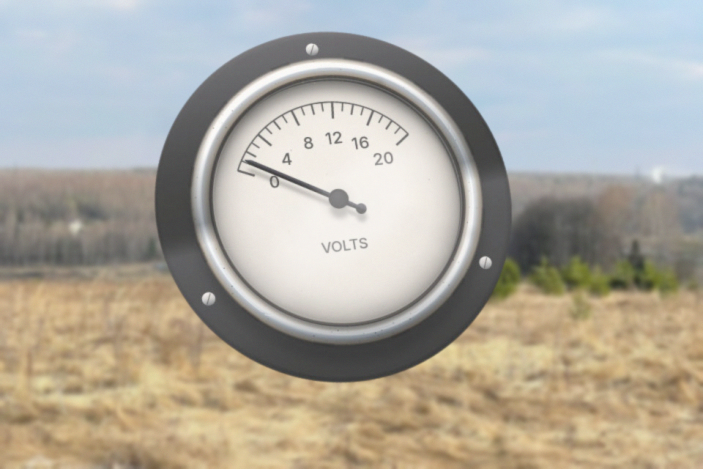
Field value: 1 V
